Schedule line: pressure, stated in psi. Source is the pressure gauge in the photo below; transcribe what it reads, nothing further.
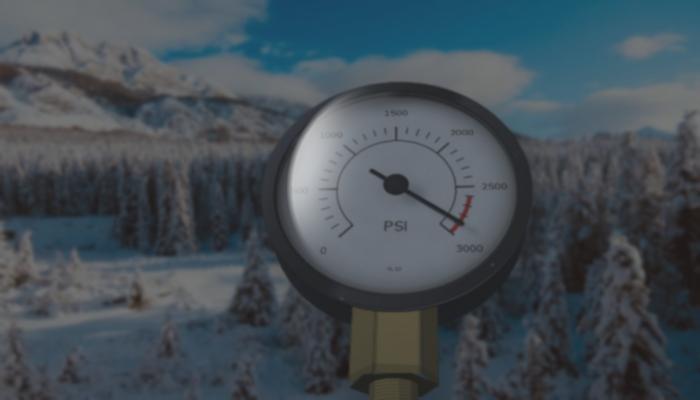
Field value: 2900 psi
